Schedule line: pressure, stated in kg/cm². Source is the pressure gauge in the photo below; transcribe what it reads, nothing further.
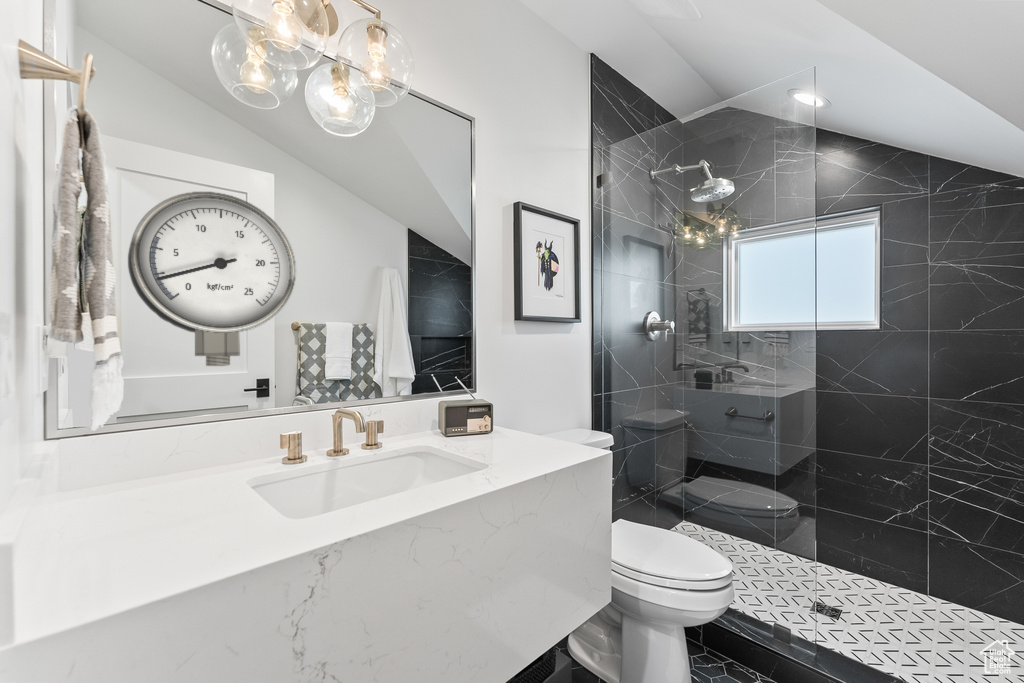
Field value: 2 kg/cm²
